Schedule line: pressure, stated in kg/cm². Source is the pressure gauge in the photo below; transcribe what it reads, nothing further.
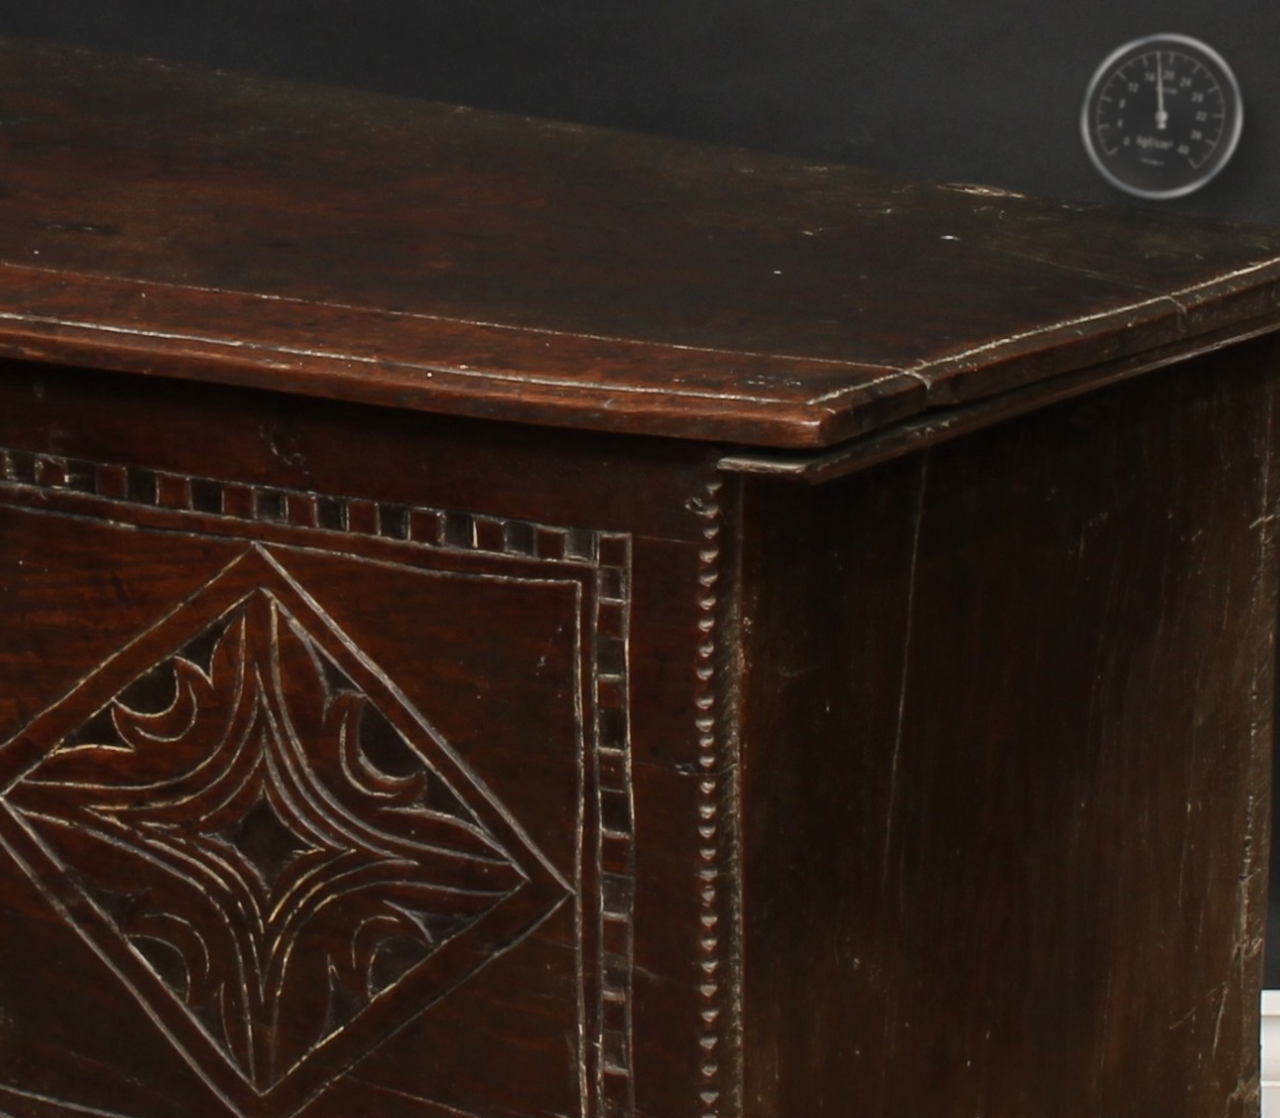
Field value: 18 kg/cm²
